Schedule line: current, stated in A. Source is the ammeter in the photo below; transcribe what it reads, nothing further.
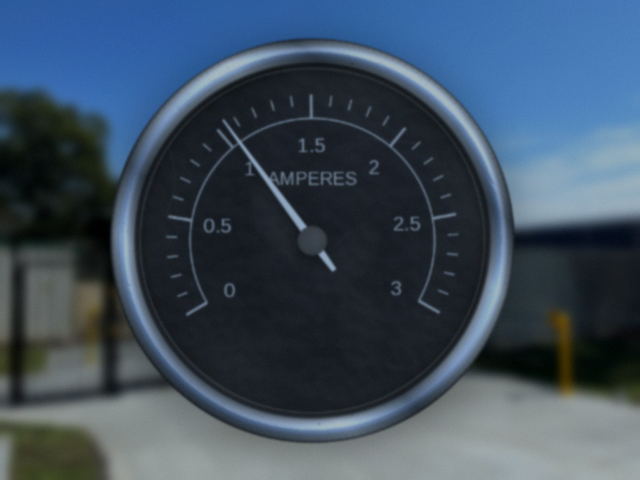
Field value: 1.05 A
